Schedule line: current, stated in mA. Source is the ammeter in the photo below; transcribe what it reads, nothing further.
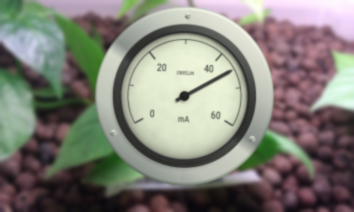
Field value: 45 mA
